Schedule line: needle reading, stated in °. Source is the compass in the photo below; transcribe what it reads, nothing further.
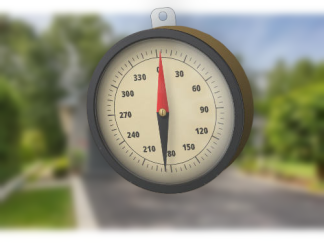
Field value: 5 °
